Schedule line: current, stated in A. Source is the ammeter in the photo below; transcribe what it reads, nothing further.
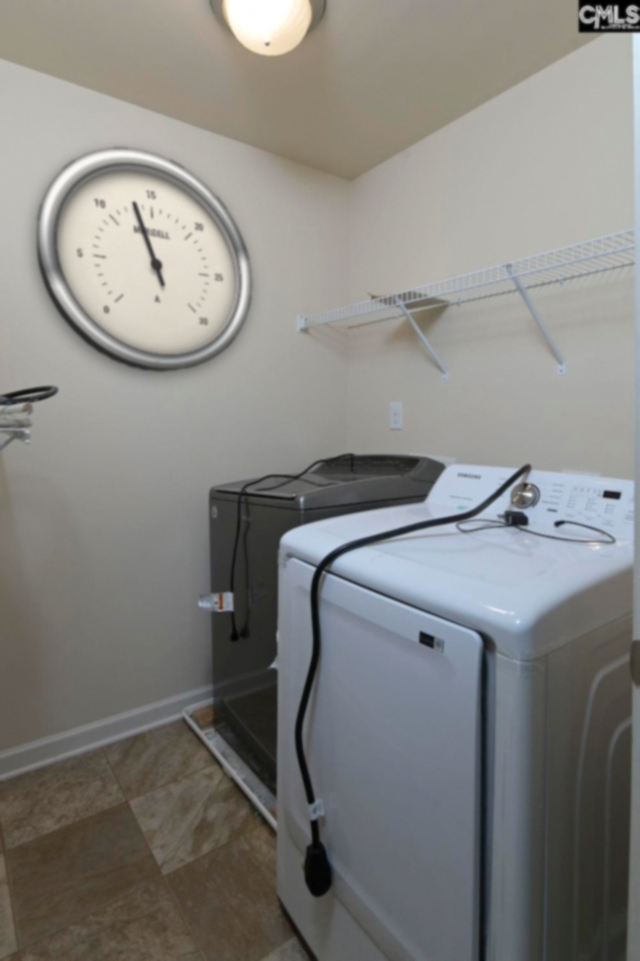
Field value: 13 A
